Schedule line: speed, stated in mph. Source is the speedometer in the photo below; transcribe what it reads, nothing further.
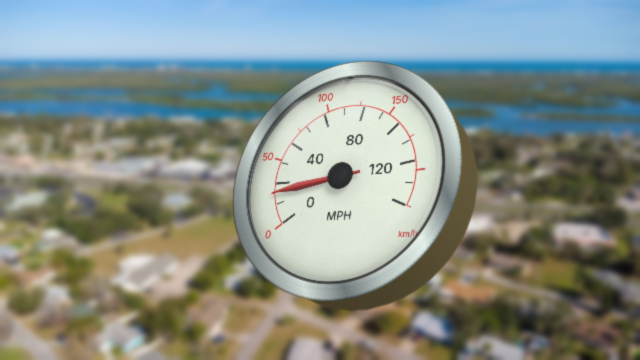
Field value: 15 mph
